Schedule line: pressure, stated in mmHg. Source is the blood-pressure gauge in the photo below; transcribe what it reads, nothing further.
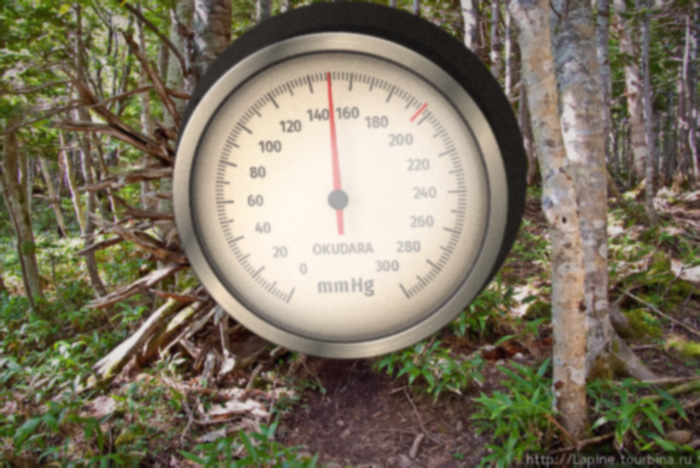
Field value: 150 mmHg
